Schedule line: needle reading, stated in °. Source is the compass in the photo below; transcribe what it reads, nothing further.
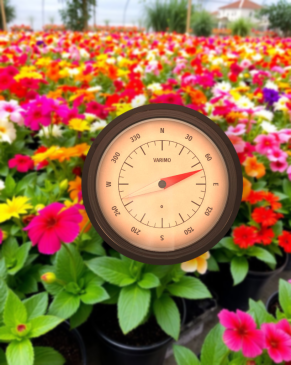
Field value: 70 °
